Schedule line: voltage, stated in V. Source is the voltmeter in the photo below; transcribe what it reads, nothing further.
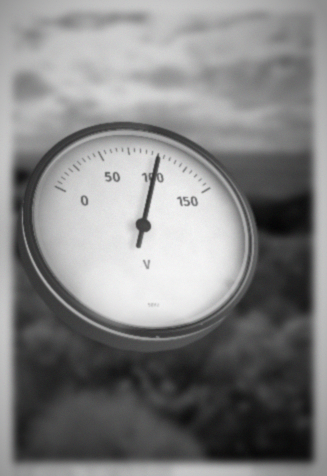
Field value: 100 V
